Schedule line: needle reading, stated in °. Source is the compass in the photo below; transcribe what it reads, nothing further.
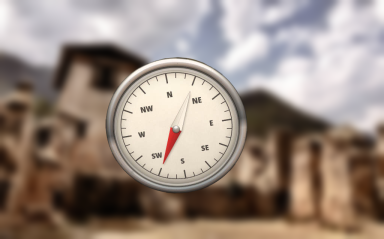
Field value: 210 °
